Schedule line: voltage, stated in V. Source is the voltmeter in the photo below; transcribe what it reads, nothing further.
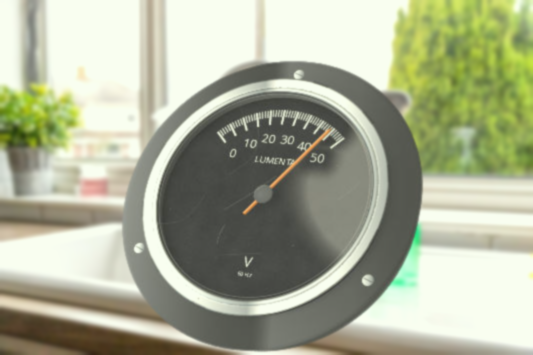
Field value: 45 V
